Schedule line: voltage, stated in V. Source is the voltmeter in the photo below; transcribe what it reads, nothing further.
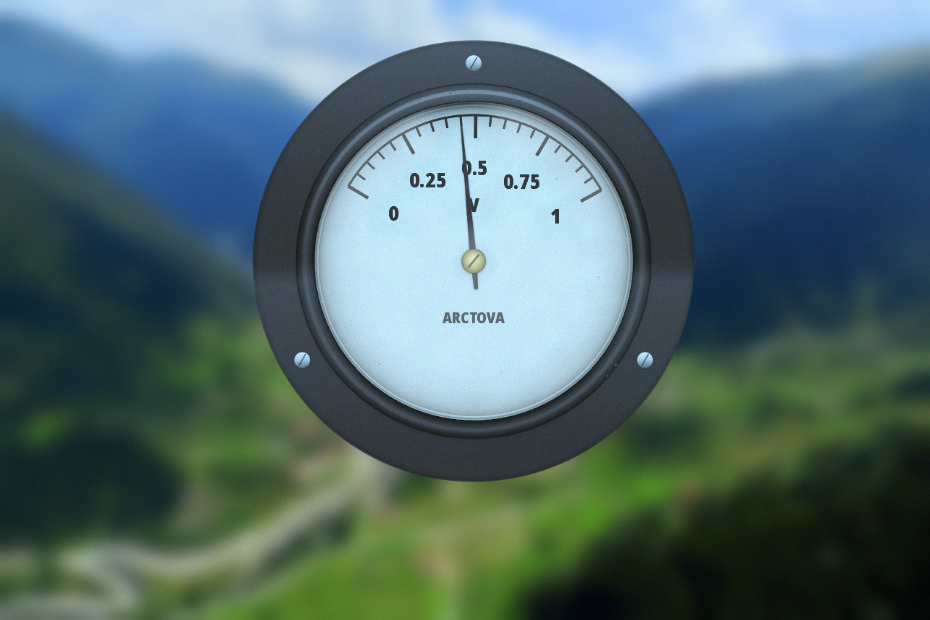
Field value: 0.45 V
